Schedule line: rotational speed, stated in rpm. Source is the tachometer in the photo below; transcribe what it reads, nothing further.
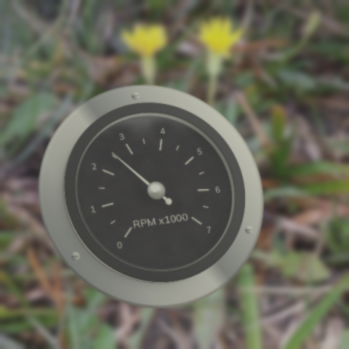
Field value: 2500 rpm
